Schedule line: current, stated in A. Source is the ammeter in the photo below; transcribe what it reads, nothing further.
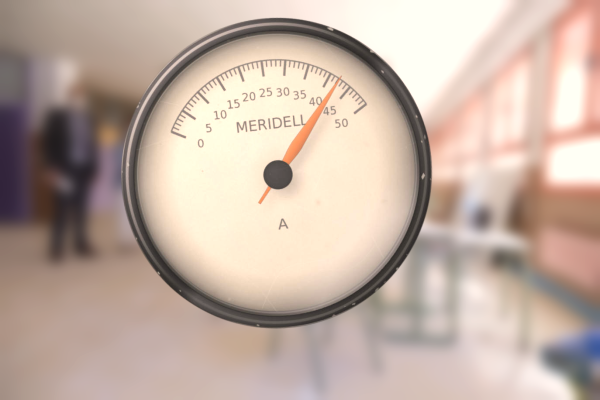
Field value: 42 A
